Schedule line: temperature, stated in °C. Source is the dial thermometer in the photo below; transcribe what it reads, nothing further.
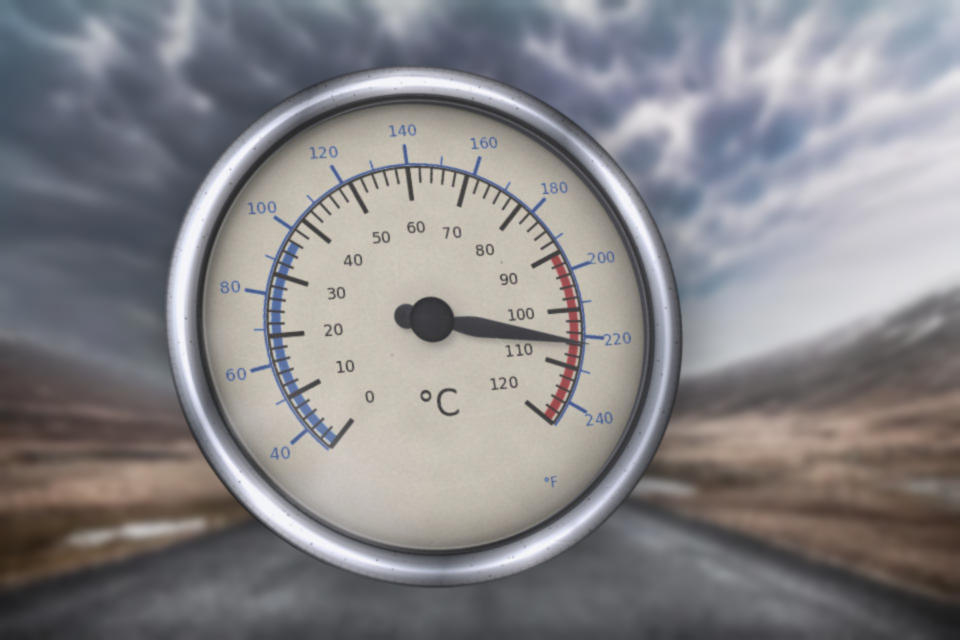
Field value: 106 °C
